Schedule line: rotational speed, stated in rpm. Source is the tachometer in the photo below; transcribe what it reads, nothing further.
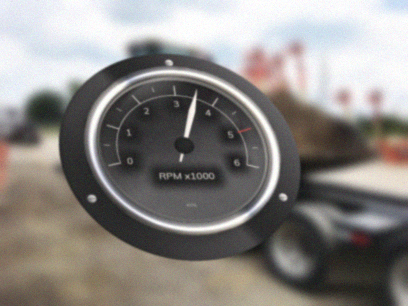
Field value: 3500 rpm
